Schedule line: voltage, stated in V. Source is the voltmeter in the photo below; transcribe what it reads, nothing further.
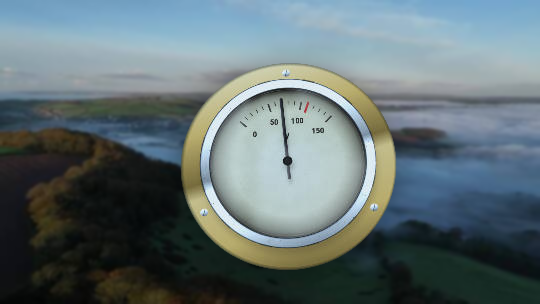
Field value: 70 V
